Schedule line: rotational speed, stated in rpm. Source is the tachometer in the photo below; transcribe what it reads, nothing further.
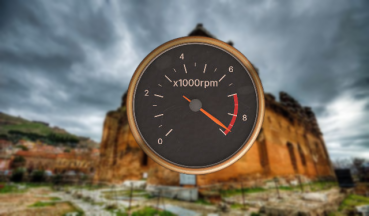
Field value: 8750 rpm
